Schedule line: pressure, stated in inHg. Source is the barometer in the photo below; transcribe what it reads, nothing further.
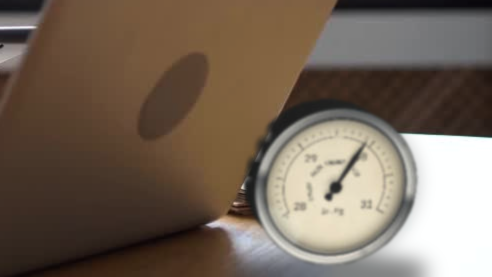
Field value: 29.9 inHg
